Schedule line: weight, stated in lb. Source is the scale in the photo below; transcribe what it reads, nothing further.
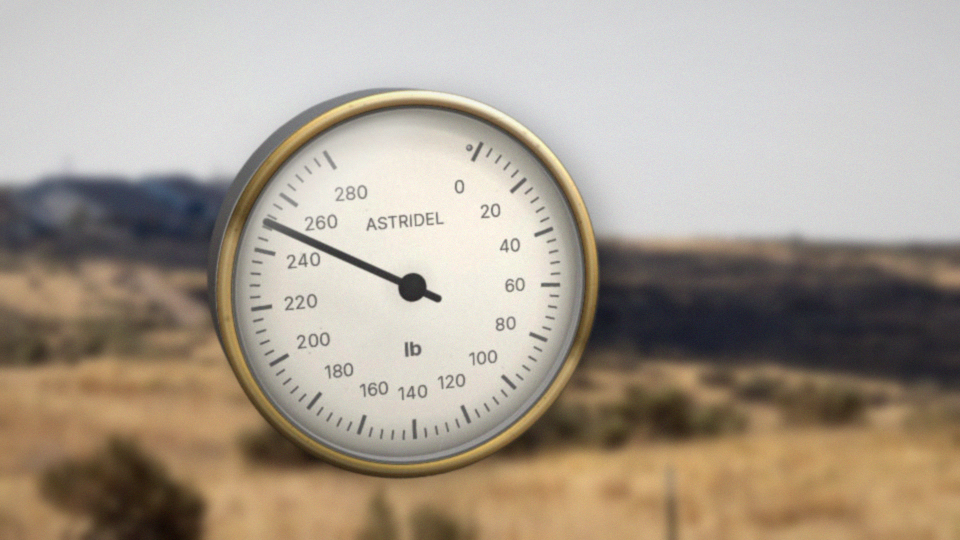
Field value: 250 lb
